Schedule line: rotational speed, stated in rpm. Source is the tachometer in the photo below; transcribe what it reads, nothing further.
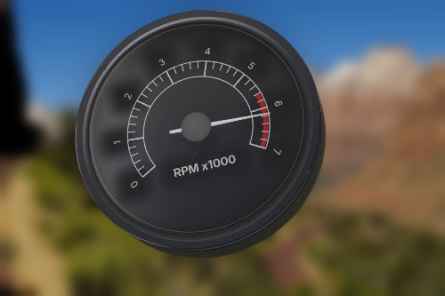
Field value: 6200 rpm
